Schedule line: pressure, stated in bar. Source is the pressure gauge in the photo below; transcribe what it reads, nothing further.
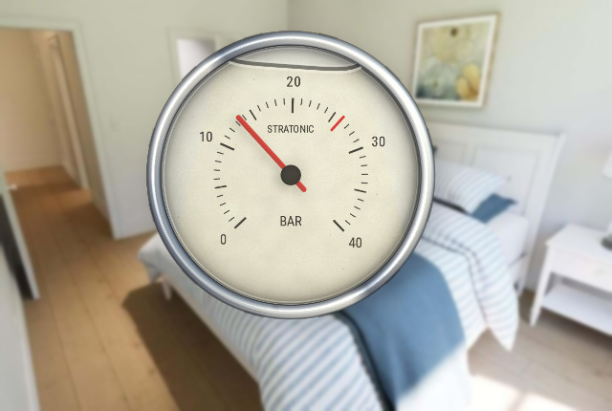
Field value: 13.5 bar
